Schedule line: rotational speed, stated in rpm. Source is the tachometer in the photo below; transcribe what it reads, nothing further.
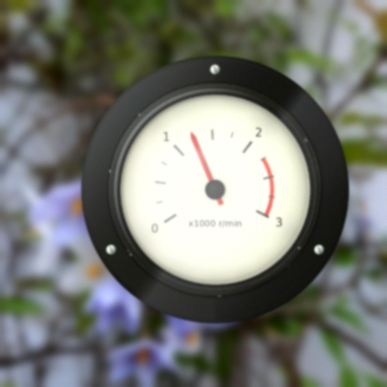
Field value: 1250 rpm
